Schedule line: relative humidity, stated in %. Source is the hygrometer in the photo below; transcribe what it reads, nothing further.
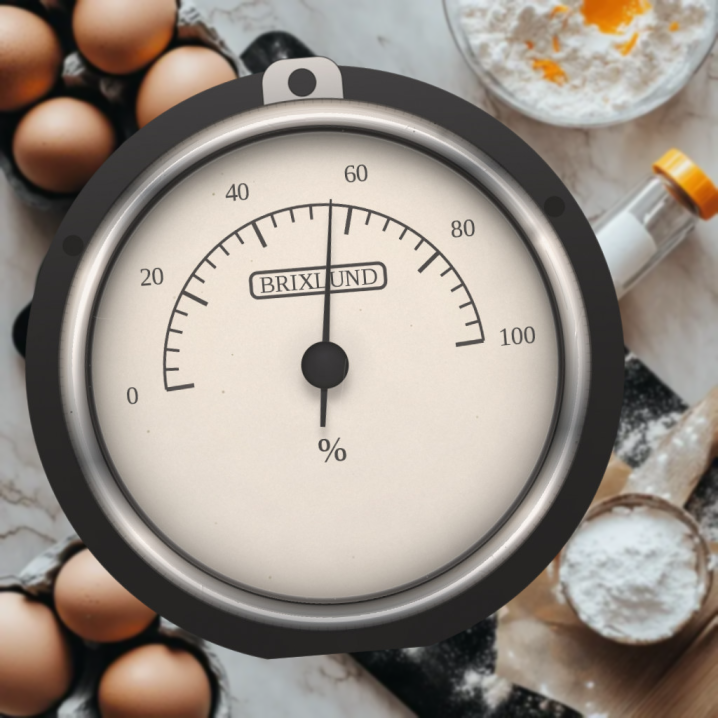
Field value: 56 %
